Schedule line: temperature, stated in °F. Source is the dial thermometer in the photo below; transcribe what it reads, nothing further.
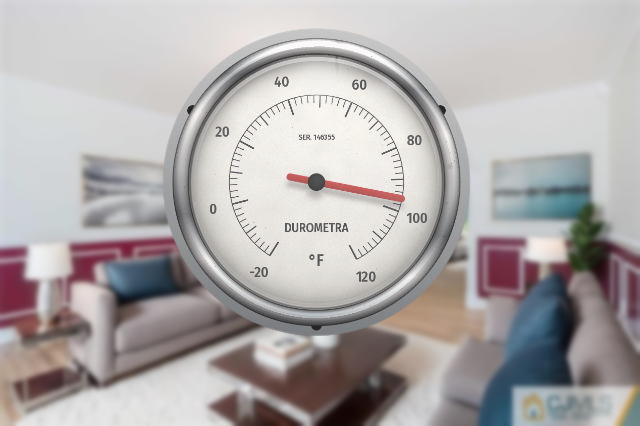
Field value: 96 °F
